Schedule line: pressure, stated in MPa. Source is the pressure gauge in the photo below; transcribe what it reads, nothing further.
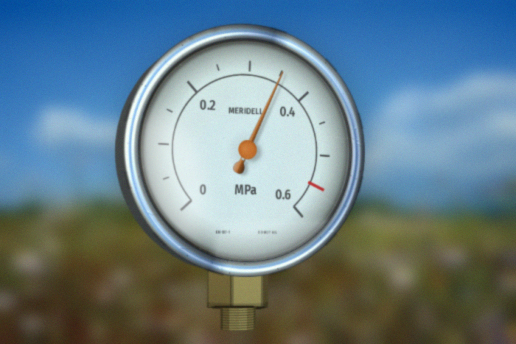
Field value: 0.35 MPa
